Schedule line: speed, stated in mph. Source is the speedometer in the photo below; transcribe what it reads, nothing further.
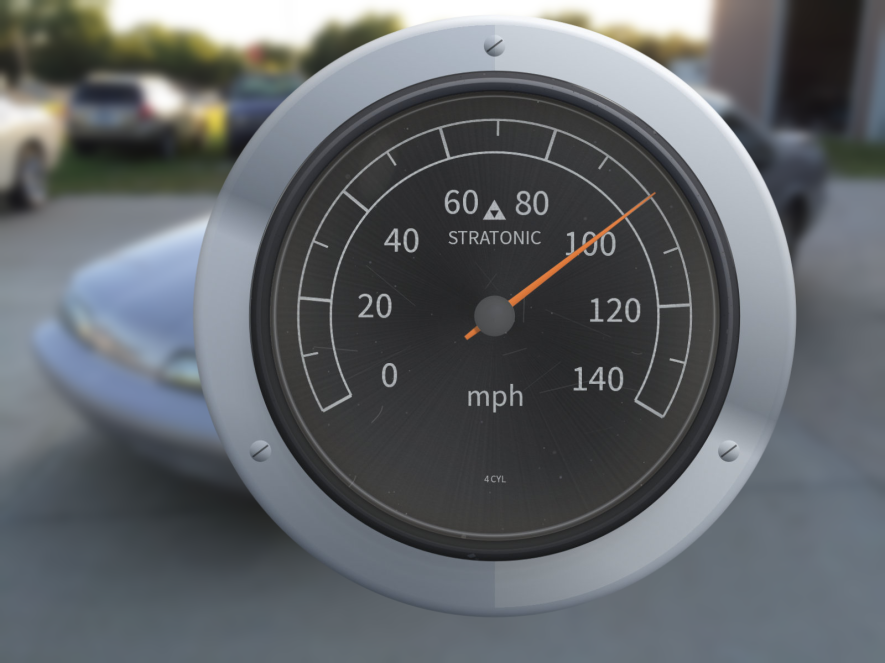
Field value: 100 mph
